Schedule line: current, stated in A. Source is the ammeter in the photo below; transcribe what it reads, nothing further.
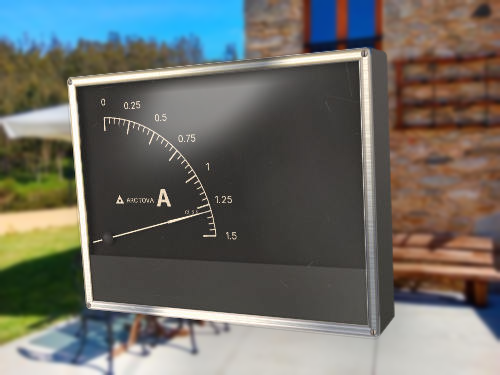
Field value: 1.3 A
